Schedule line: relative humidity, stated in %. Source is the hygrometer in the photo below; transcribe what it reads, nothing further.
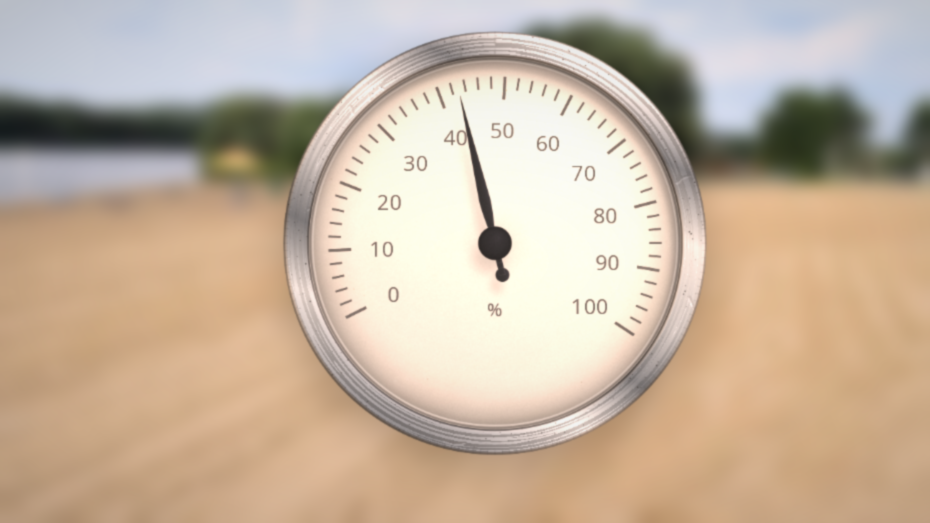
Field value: 43 %
